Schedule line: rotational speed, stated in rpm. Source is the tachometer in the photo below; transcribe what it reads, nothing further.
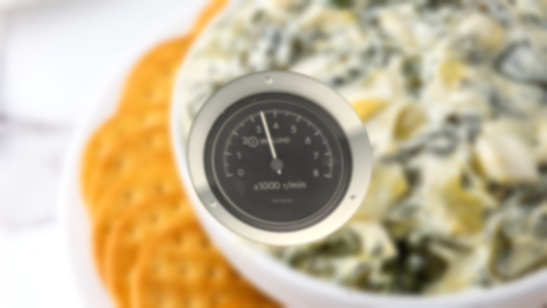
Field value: 3500 rpm
